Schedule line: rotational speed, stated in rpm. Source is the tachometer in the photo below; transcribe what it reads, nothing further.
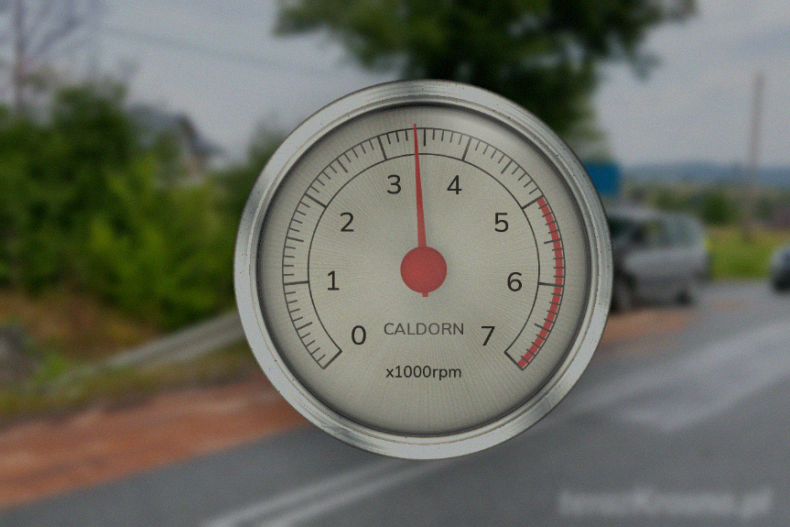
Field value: 3400 rpm
